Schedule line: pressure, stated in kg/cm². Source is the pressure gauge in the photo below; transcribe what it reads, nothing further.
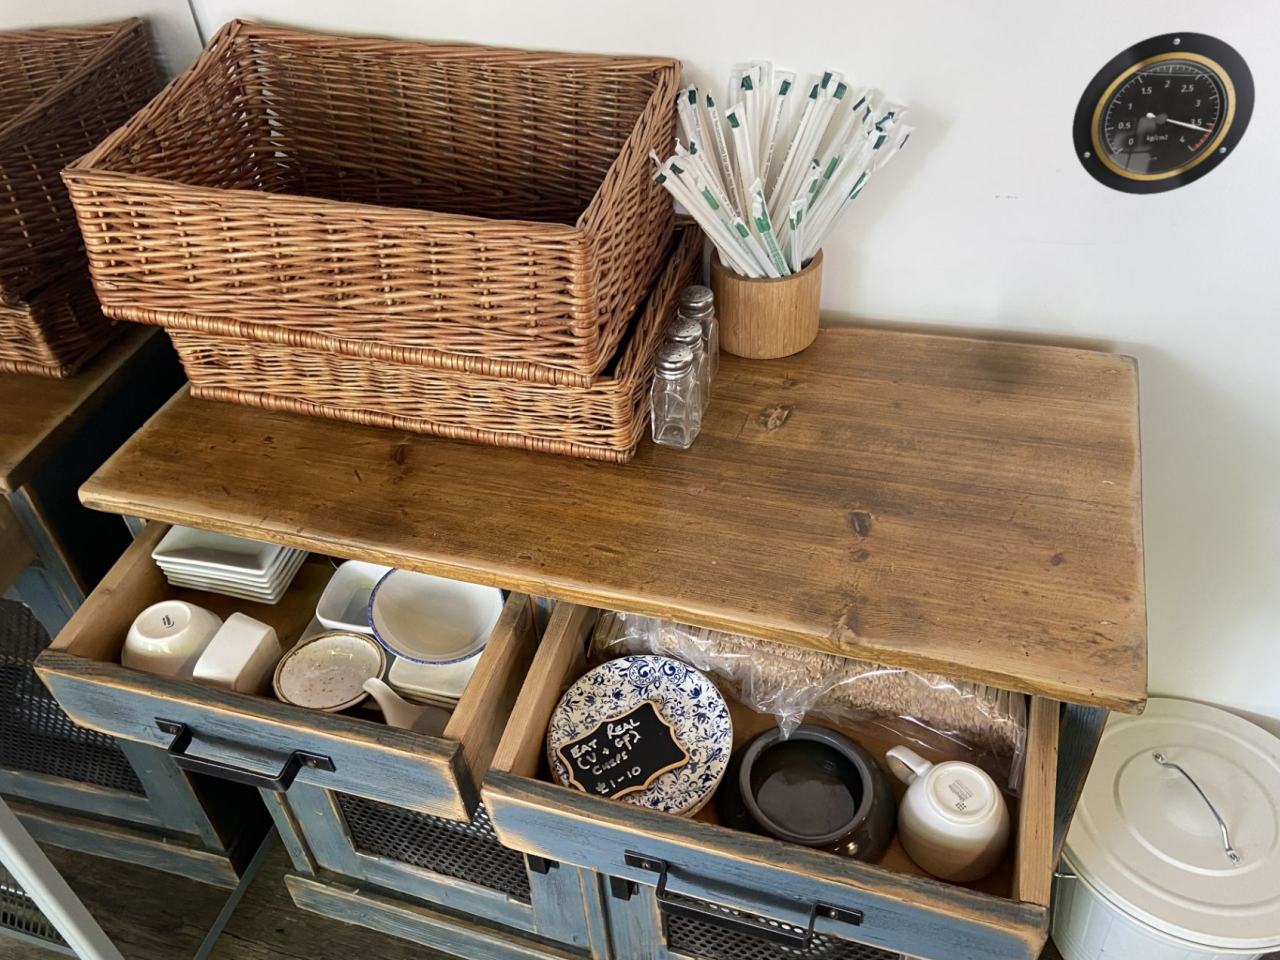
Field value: 3.6 kg/cm²
